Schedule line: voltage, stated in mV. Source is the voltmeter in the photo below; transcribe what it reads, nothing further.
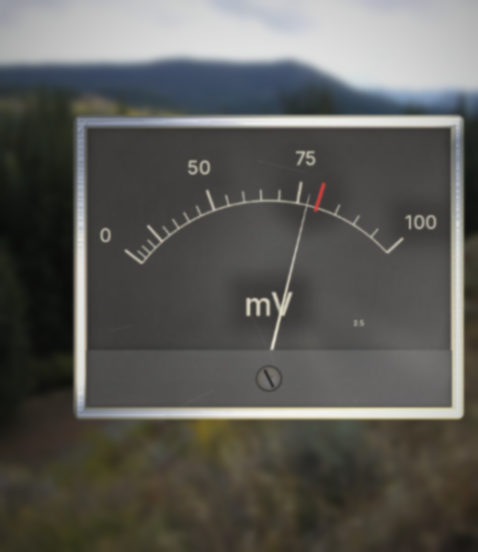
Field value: 77.5 mV
